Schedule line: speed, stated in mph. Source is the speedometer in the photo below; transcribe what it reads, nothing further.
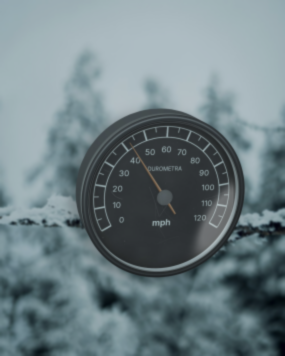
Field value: 42.5 mph
